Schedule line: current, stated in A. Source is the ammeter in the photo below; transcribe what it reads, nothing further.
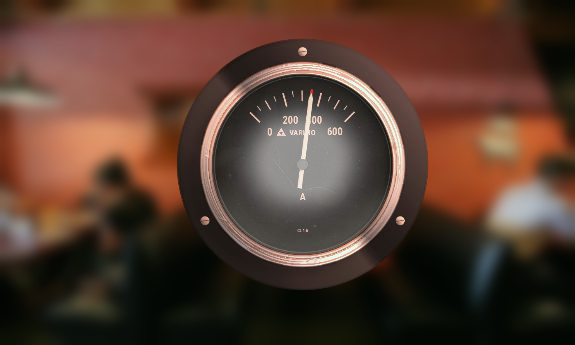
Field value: 350 A
